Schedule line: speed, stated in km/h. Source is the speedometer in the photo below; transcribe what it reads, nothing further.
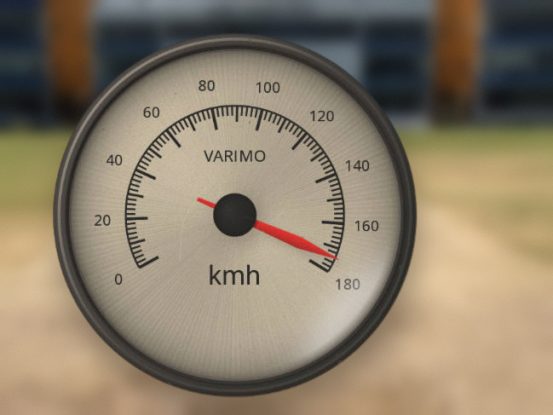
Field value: 174 km/h
